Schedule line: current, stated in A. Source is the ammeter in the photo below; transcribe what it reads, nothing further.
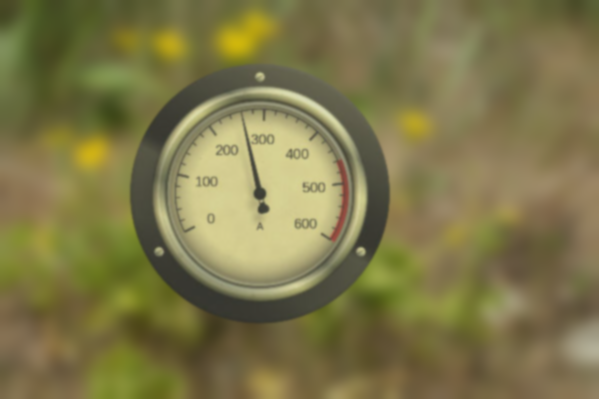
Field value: 260 A
